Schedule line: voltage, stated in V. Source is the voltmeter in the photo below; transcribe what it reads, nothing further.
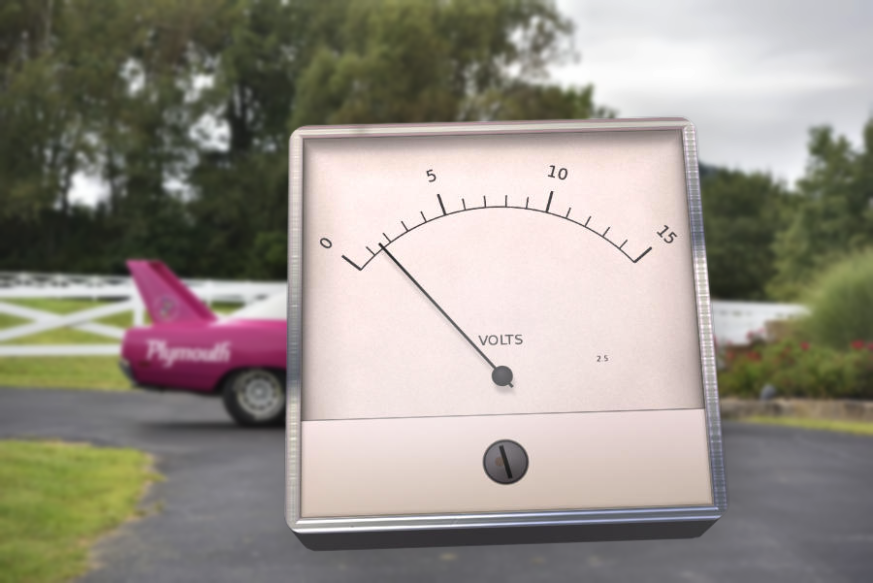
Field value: 1.5 V
